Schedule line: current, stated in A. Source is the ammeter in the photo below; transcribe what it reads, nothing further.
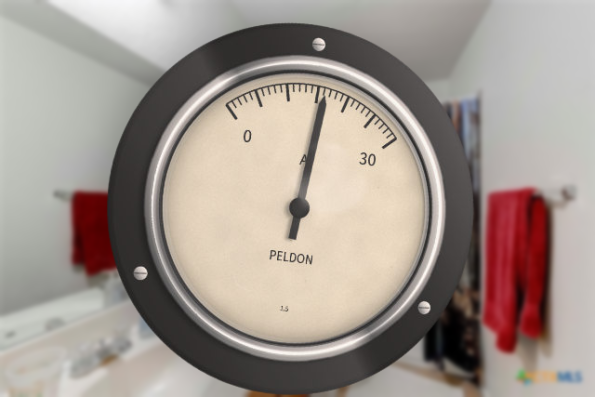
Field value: 16 A
